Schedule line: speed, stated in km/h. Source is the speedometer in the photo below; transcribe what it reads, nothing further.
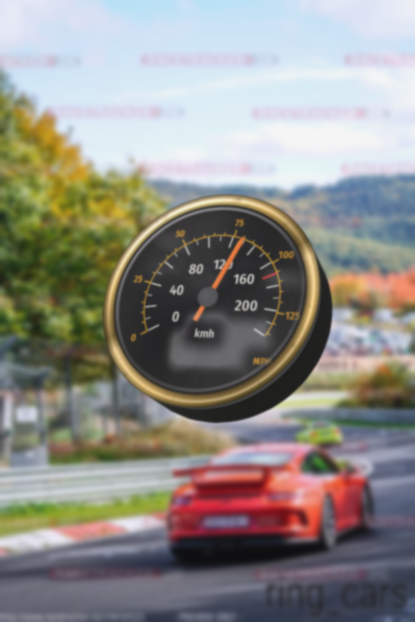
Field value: 130 km/h
